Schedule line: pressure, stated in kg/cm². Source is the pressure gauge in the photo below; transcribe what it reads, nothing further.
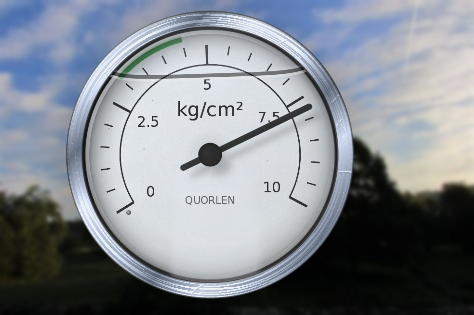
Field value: 7.75 kg/cm²
